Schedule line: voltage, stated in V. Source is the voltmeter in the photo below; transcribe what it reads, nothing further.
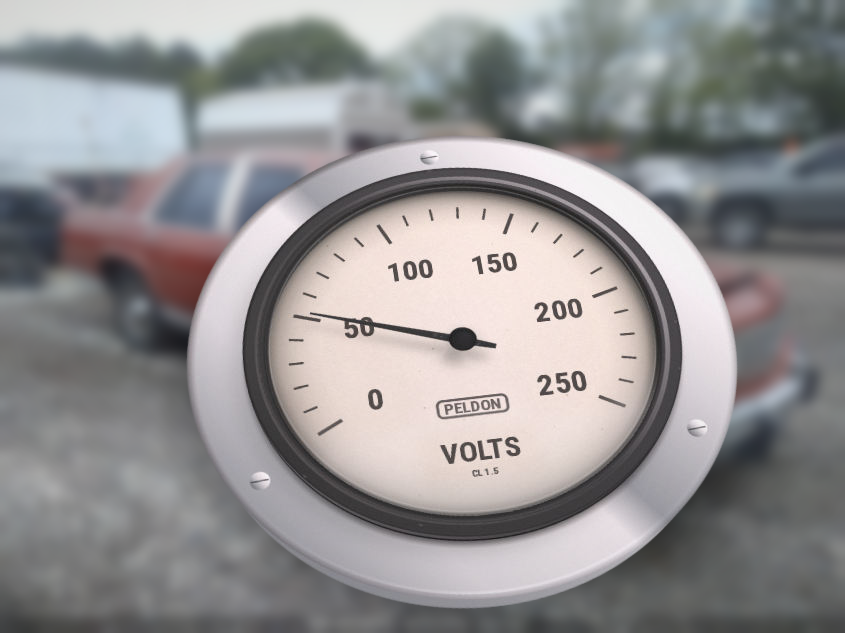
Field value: 50 V
